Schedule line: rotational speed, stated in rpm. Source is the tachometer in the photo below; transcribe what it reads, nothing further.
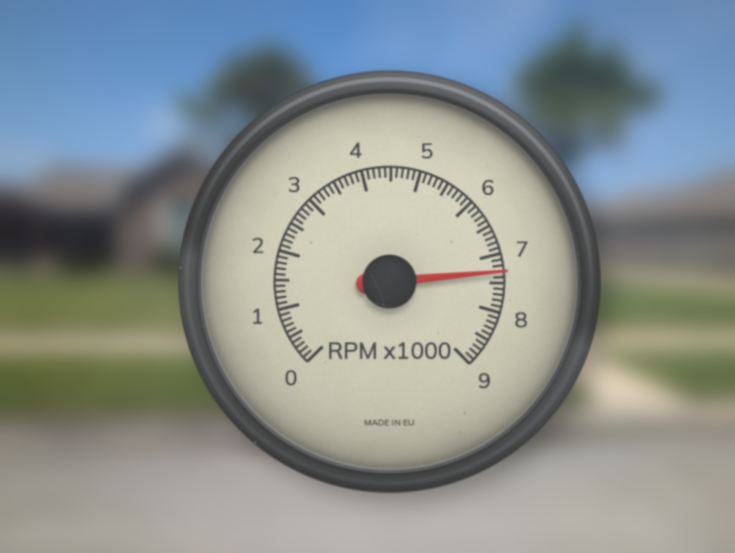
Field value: 7300 rpm
